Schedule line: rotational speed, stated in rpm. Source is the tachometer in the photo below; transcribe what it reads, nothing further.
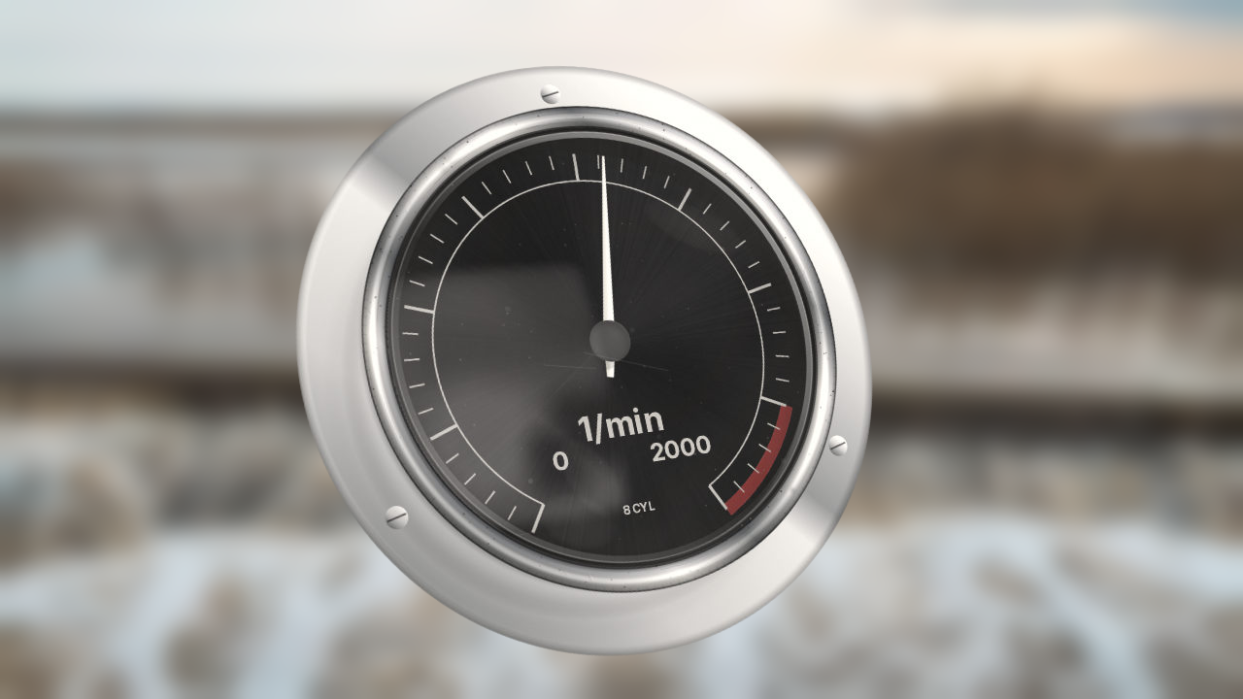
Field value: 1050 rpm
